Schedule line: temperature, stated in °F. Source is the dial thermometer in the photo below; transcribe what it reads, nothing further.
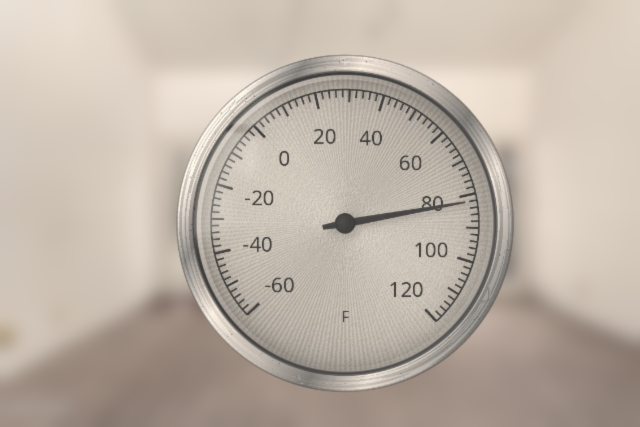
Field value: 82 °F
